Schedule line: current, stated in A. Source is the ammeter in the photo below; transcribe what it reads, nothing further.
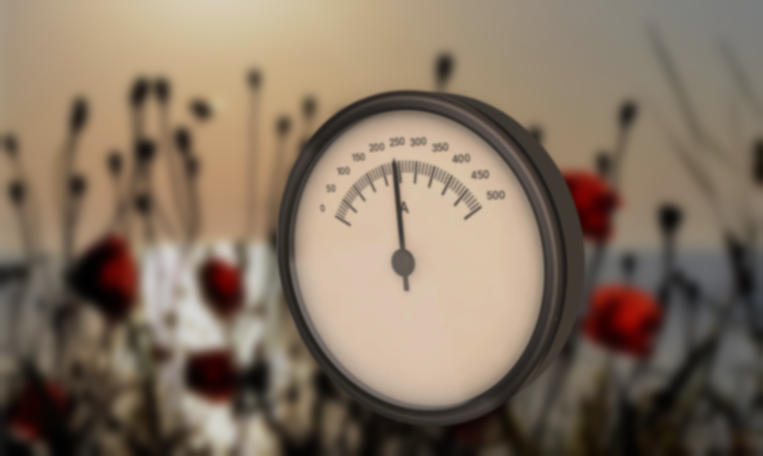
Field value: 250 A
